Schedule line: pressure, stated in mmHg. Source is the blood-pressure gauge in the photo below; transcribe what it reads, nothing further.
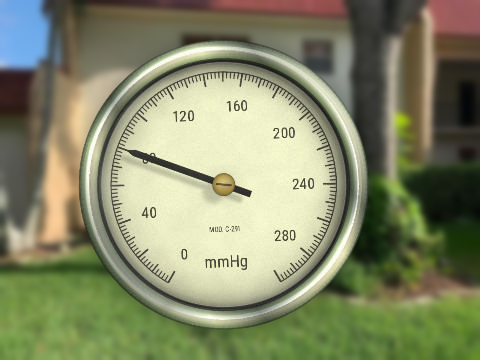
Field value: 80 mmHg
